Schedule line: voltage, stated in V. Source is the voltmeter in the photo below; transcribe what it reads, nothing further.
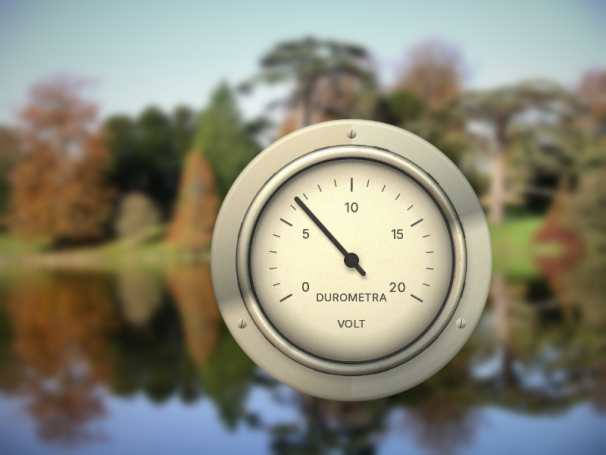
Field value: 6.5 V
